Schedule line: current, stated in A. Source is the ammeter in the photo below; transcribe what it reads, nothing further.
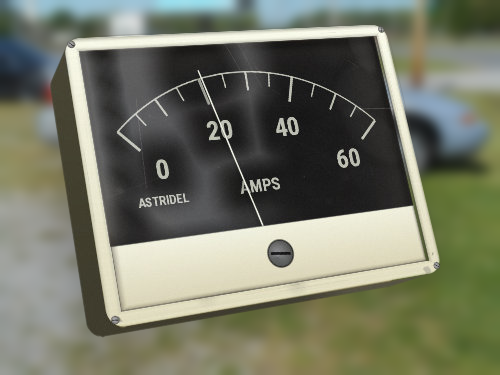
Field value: 20 A
